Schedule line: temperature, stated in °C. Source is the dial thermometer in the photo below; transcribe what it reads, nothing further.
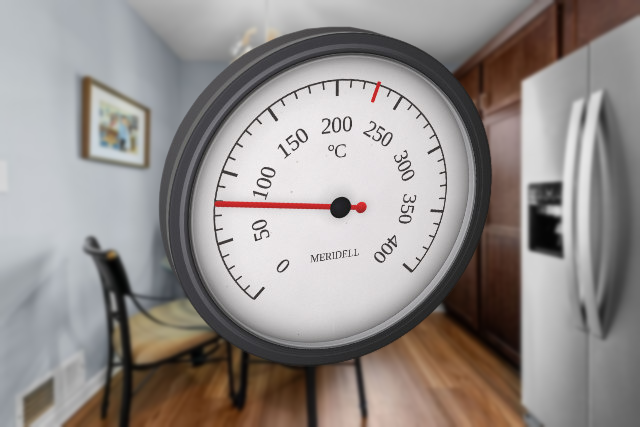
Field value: 80 °C
